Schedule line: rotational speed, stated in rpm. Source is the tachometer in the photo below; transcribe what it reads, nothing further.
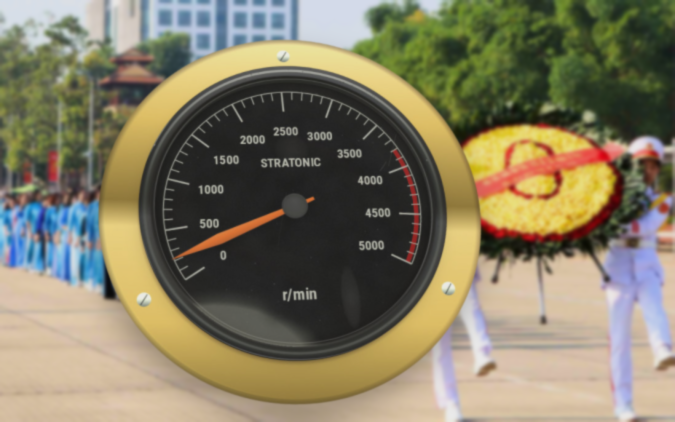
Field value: 200 rpm
